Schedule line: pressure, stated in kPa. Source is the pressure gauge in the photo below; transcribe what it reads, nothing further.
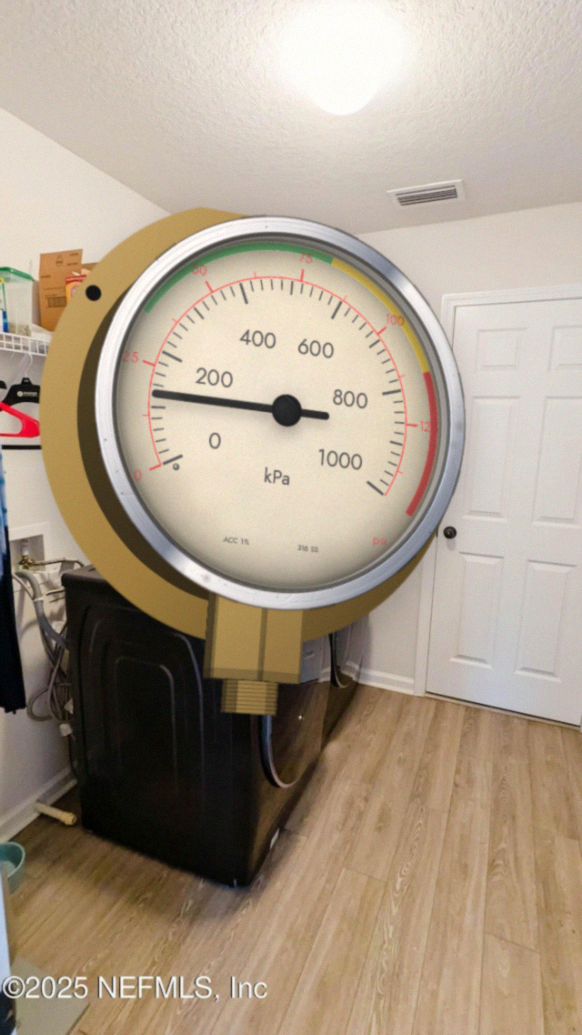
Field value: 120 kPa
